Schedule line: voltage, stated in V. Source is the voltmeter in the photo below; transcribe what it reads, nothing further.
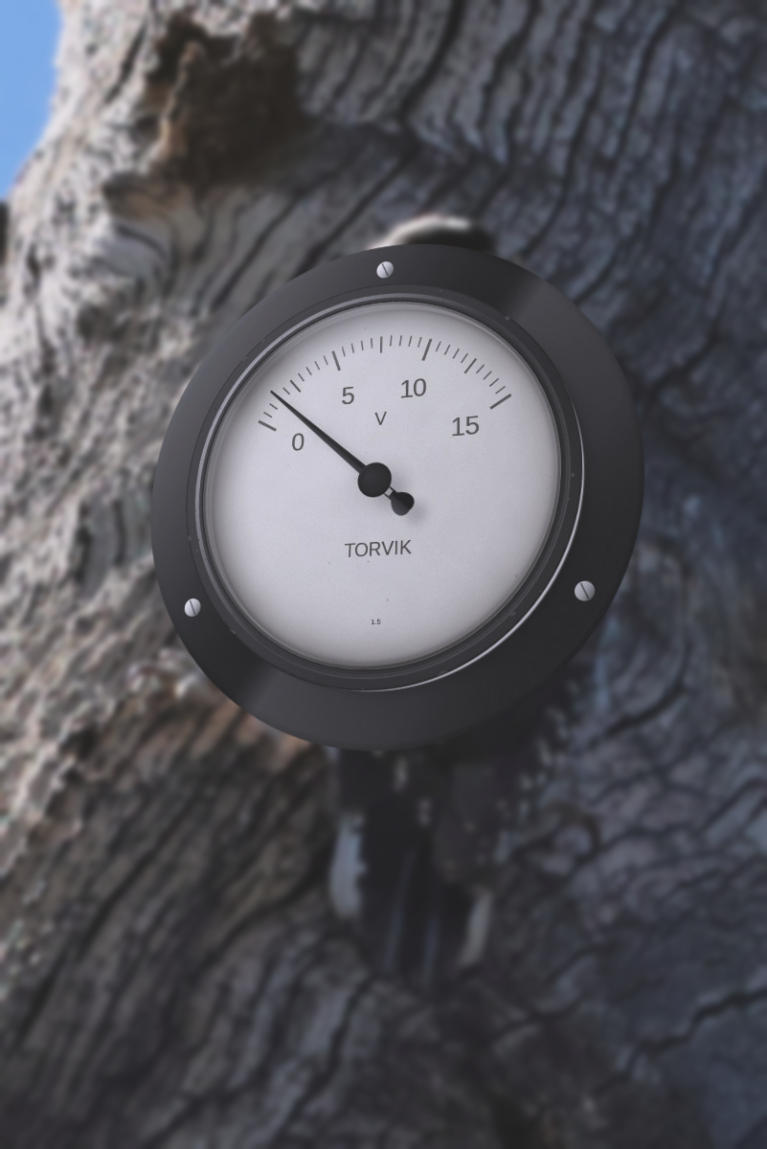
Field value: 1.5 V
